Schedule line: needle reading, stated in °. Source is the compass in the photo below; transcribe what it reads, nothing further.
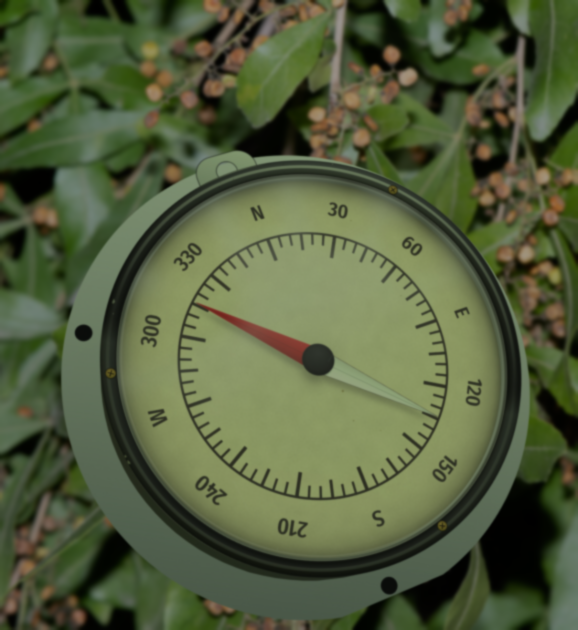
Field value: 315 °
